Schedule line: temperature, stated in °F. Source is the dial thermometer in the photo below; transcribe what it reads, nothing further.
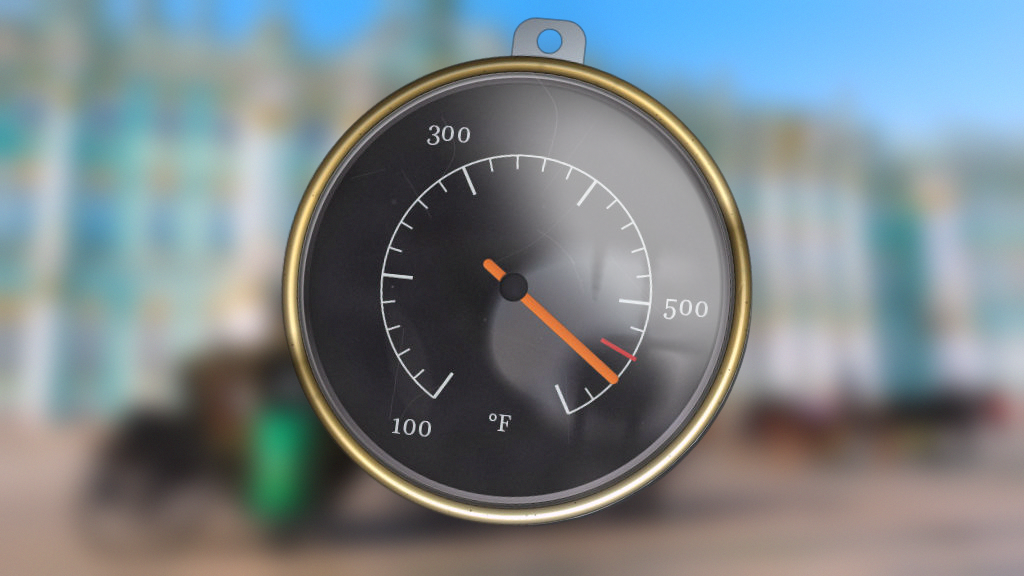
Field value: 560 °F
